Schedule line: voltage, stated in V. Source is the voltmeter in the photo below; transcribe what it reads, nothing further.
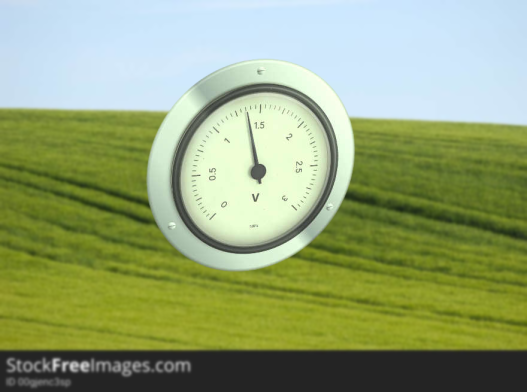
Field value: 1.35 V
